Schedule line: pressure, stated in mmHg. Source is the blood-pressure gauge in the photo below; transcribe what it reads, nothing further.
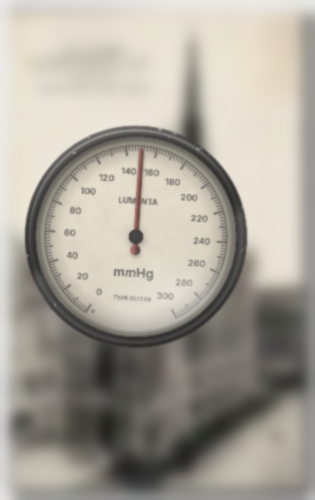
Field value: 150 mmHg
